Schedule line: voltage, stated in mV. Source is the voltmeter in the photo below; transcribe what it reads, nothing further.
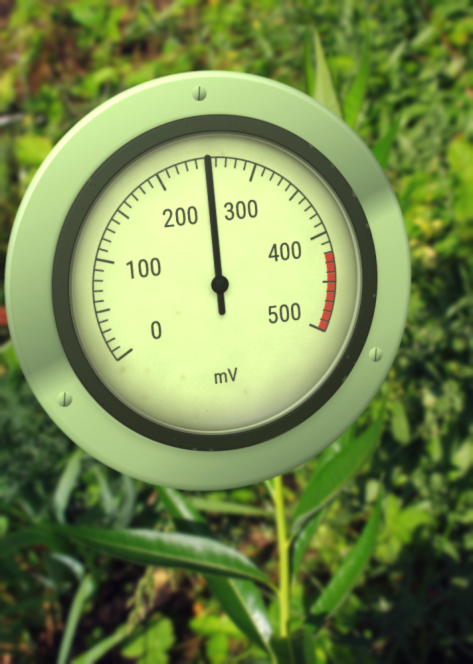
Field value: 250 mV
